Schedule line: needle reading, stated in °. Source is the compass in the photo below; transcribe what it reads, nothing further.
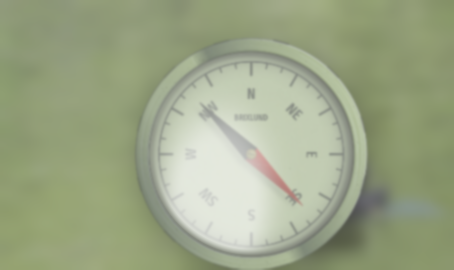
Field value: 135 °
